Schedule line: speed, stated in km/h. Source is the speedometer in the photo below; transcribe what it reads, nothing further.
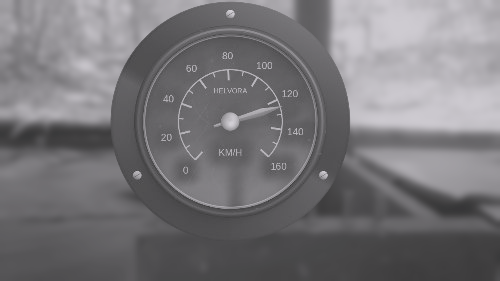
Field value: 125 km/h
